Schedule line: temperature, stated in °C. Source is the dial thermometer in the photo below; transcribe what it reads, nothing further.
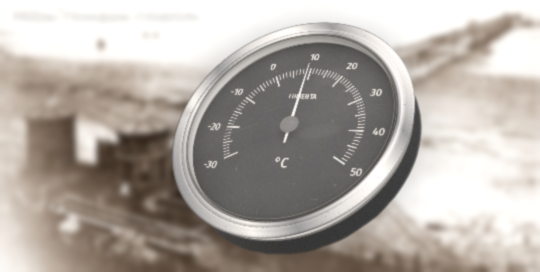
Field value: 10 °C
